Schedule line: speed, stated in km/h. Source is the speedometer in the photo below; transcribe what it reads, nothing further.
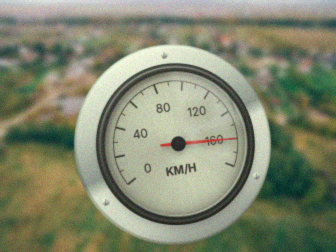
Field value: 160 km/h
